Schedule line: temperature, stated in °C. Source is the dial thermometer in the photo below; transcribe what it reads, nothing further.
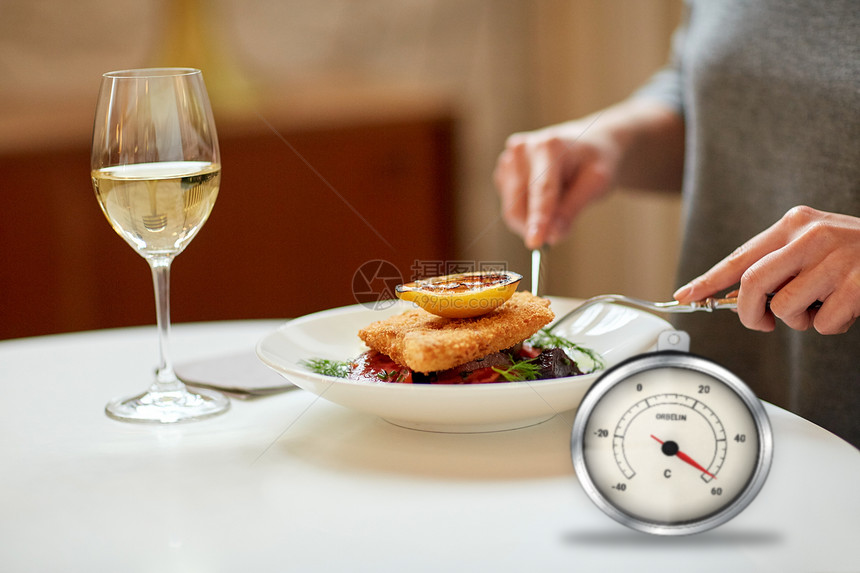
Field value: 56 °C
